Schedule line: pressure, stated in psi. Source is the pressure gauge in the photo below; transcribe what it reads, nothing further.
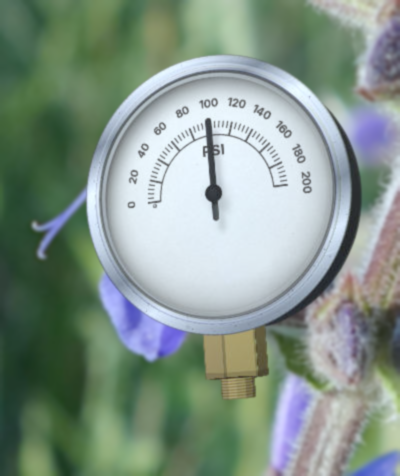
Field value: 100 psi
